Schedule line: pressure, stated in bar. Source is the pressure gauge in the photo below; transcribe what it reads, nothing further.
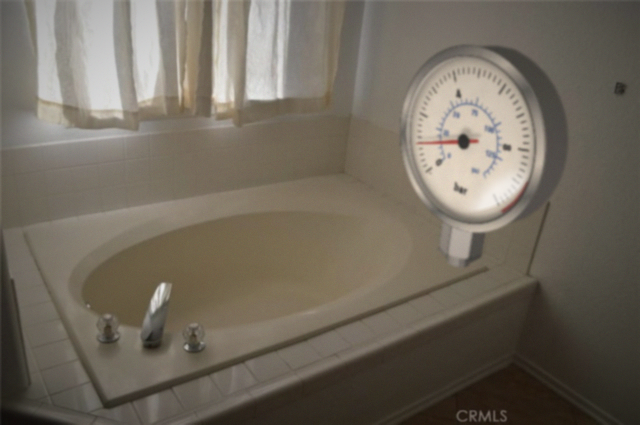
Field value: 1 bar
